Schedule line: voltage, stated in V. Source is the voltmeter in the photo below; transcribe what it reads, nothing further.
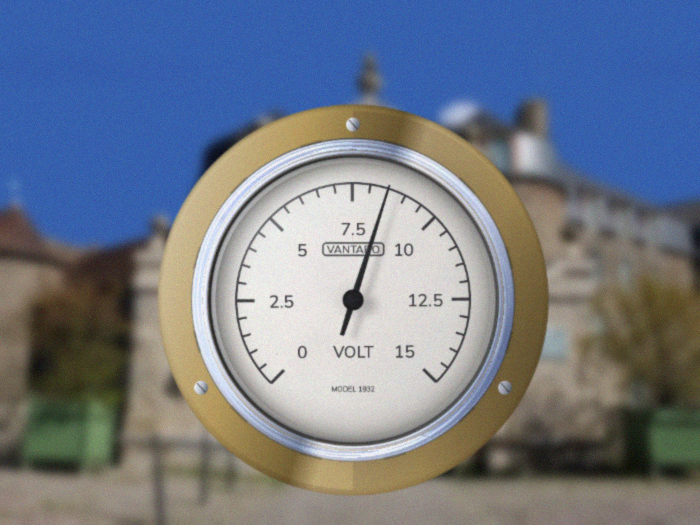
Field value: 8.5 V
